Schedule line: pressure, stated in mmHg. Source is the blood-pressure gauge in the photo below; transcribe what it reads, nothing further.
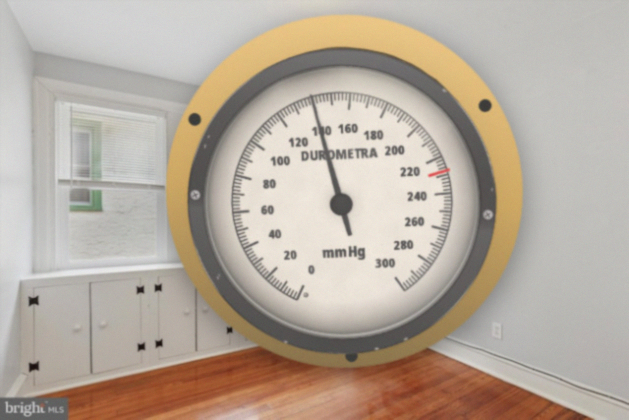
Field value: 140 mmHg
